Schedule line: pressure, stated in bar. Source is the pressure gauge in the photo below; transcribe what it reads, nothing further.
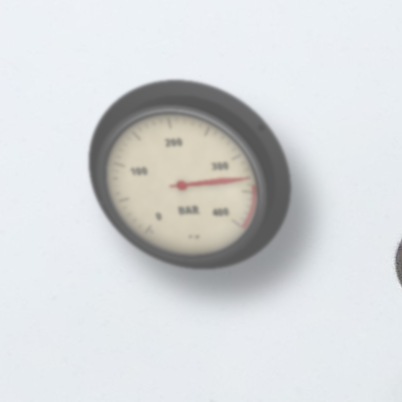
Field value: 330 bar
